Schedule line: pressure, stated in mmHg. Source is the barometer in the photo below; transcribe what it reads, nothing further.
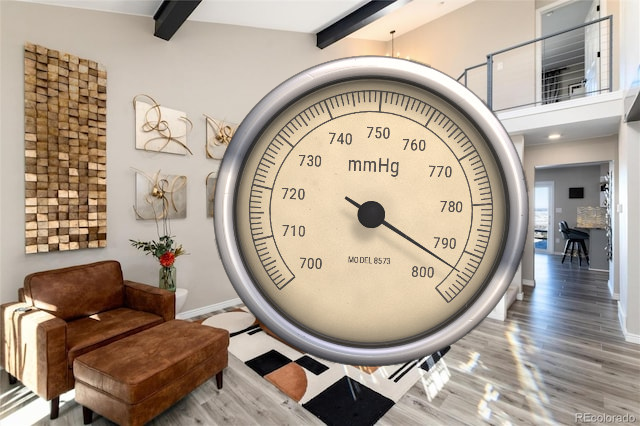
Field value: 794 mmHg
